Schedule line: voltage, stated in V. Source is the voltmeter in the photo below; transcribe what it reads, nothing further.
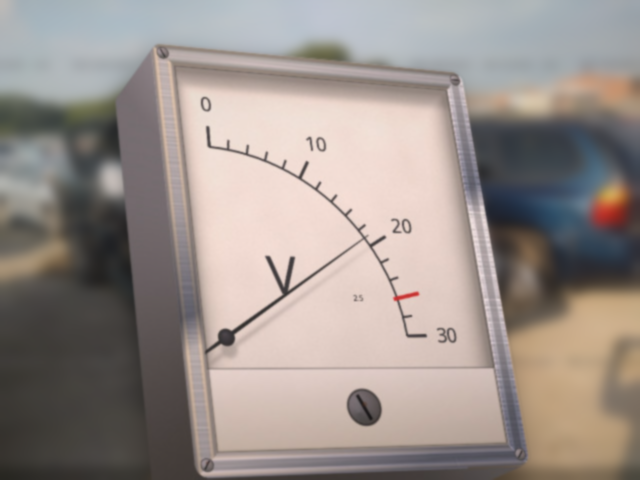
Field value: 19 V
